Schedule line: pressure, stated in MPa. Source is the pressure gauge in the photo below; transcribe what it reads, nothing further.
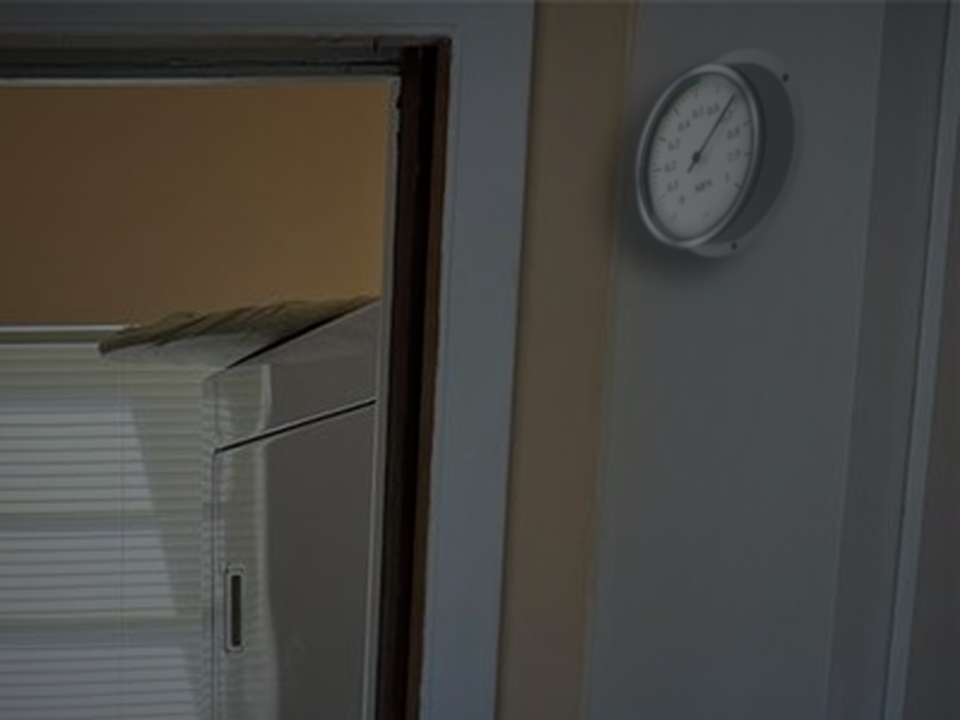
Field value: 0.7 MPa
